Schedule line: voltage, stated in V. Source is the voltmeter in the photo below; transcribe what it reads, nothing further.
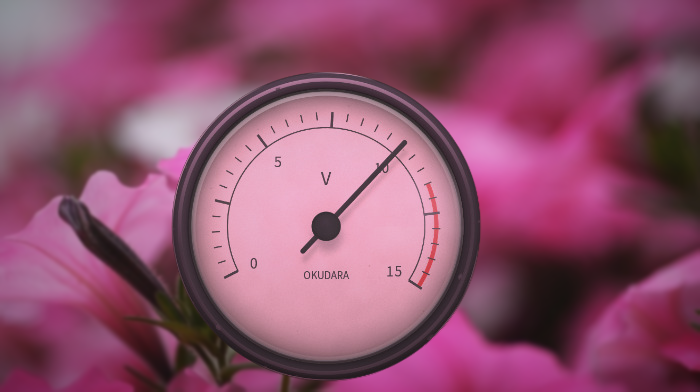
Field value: 10 V
